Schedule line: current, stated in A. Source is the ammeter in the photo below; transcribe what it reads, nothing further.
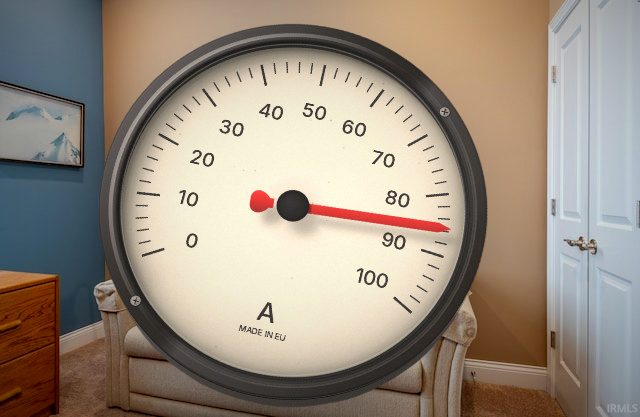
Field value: 86 A
